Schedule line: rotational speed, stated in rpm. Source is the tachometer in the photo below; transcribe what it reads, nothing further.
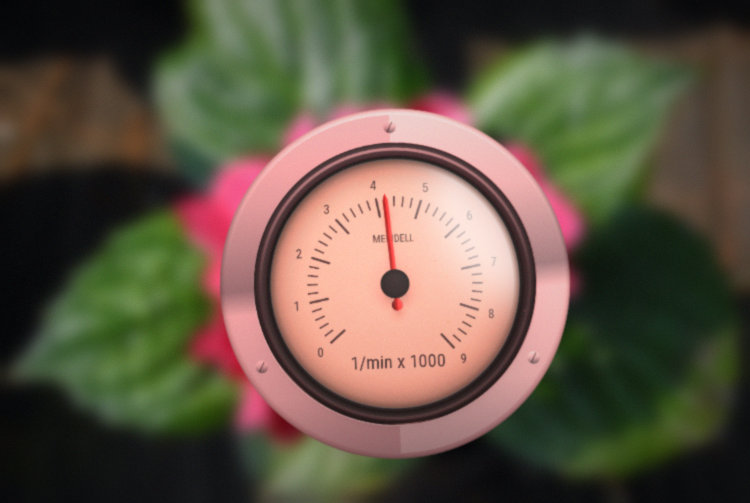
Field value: 4200 rpm
